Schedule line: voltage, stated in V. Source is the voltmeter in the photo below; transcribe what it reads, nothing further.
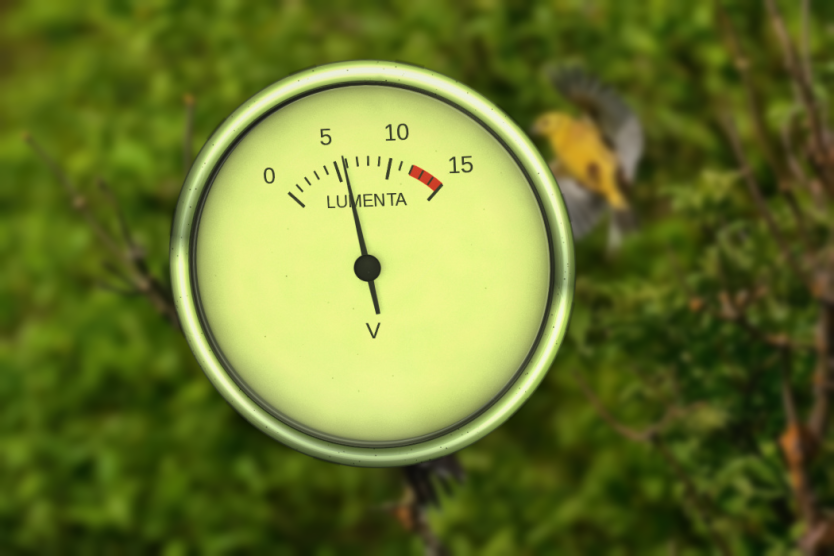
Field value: 6 V
